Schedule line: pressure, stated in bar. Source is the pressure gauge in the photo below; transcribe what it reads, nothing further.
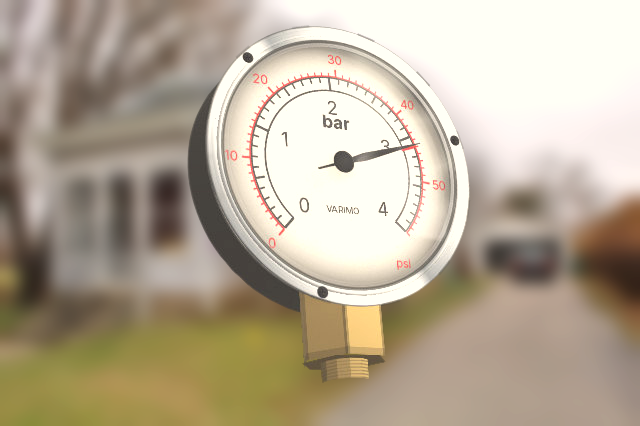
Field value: 3.1 bar
